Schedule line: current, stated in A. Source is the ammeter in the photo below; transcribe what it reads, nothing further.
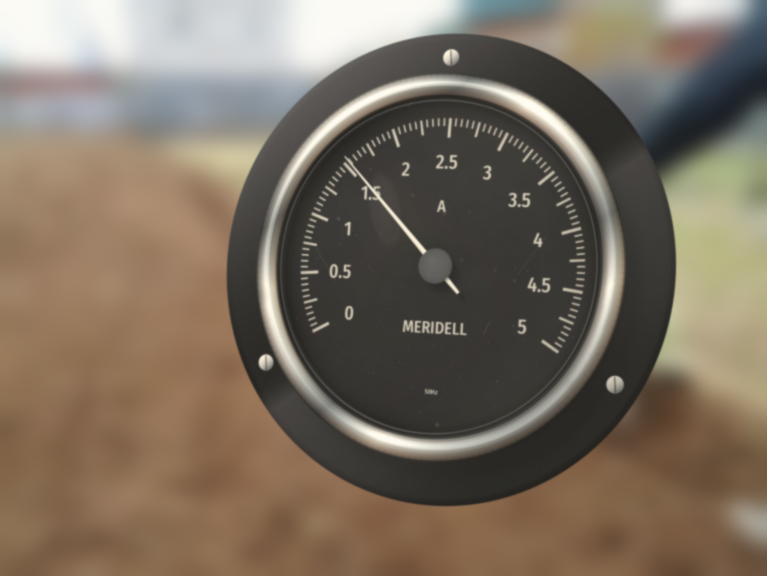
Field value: 1.55 A
